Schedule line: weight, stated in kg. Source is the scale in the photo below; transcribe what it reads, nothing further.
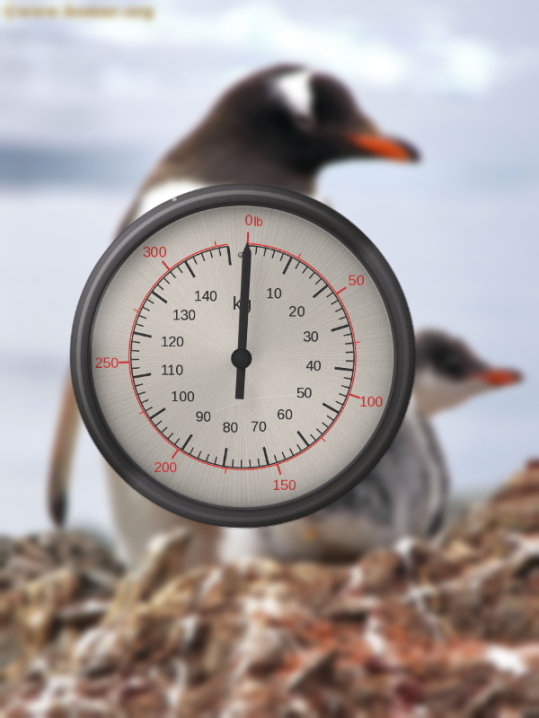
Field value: 0 kg
